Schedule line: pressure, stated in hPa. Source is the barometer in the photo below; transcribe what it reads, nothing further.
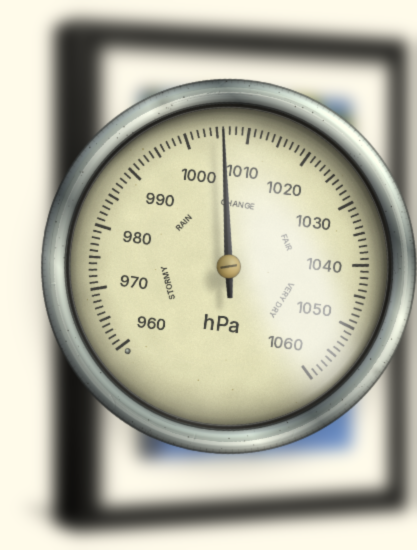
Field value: 1006 hPa
